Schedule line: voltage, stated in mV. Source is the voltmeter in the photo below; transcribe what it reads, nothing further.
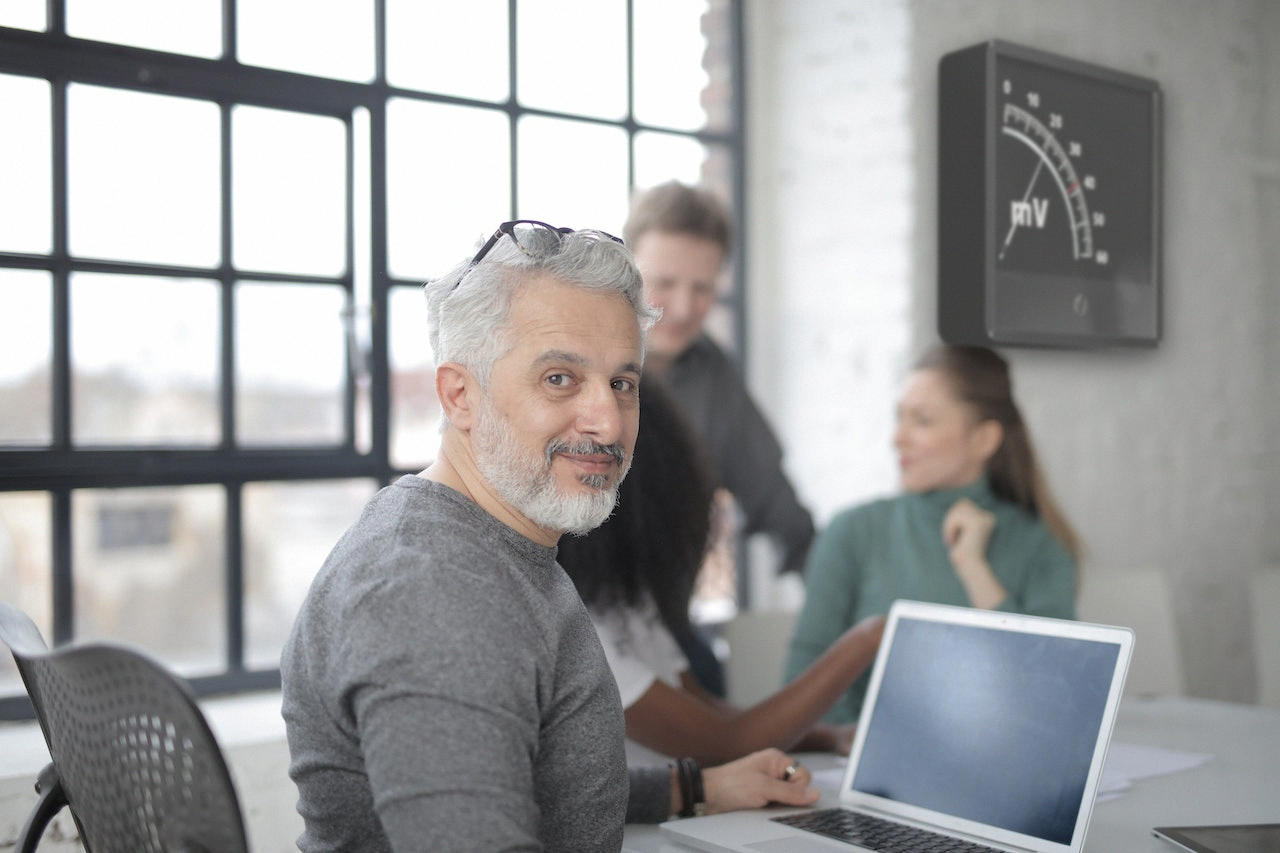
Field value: 20 mV
